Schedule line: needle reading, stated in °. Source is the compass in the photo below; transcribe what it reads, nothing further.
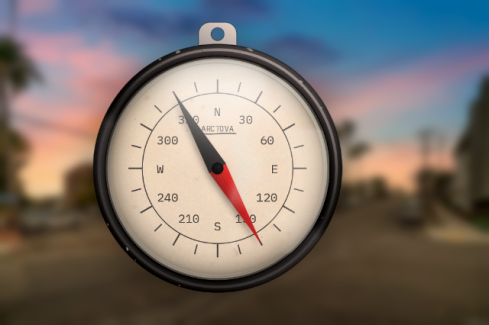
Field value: 150 °
